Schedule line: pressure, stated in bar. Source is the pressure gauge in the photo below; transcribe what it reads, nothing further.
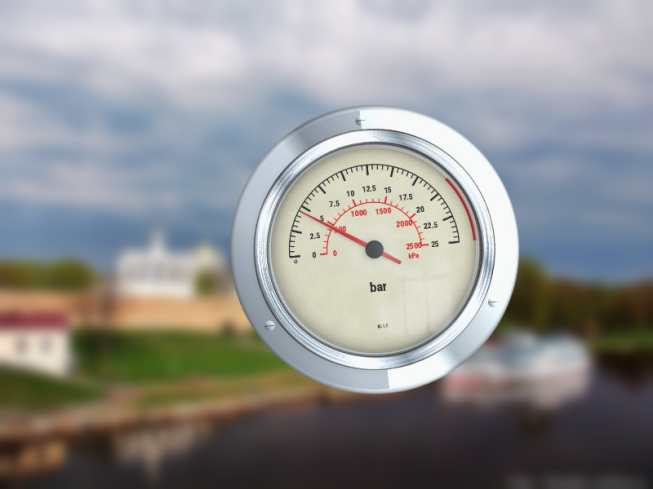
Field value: 4.5 bar
